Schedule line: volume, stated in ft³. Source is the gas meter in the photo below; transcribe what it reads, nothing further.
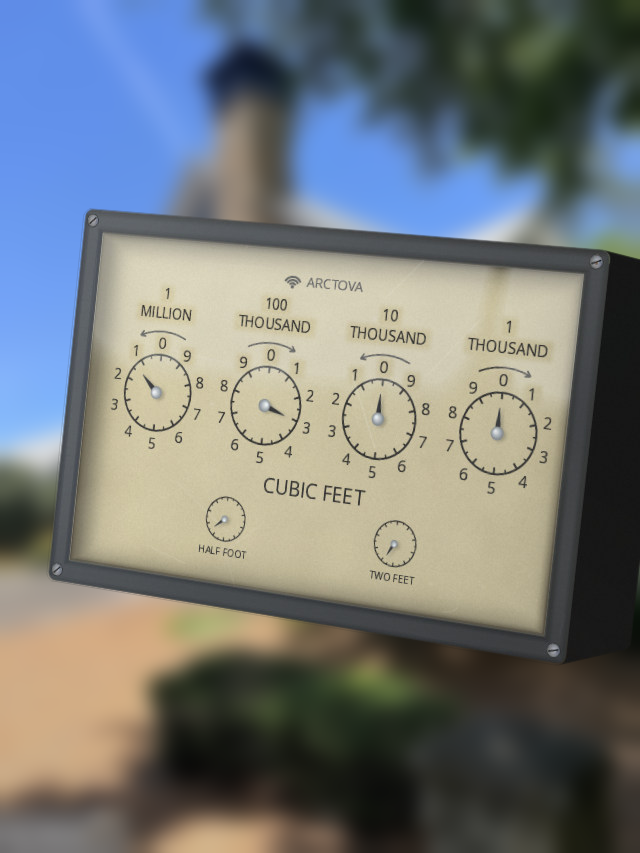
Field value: 130000 ft³
